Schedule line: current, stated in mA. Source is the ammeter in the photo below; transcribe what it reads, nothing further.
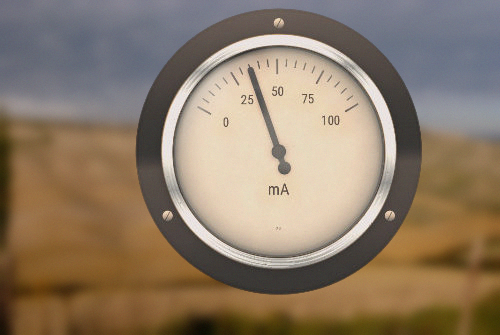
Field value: 35 mA
